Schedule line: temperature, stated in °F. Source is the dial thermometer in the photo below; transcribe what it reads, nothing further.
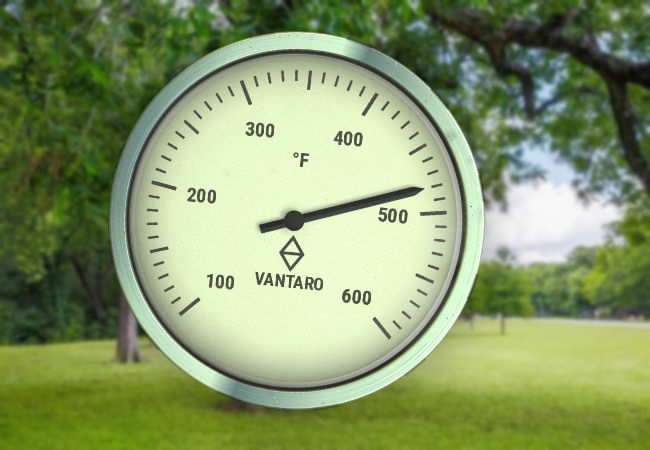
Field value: 480 °F
